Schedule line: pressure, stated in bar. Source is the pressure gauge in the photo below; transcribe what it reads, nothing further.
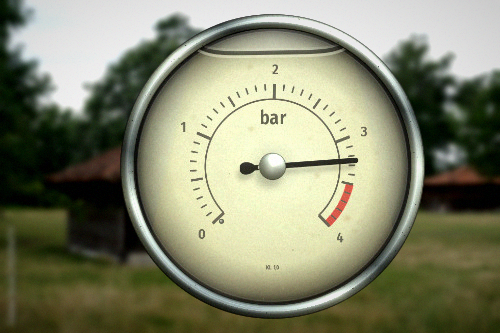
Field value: 3.25 bar
